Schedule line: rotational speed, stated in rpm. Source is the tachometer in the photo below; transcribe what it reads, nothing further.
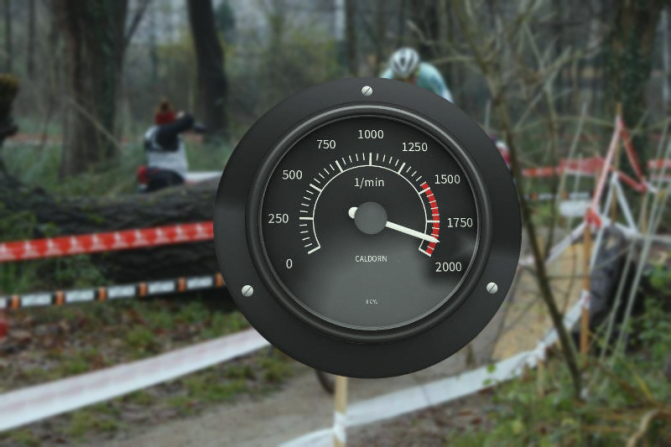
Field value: 1900 rpm
